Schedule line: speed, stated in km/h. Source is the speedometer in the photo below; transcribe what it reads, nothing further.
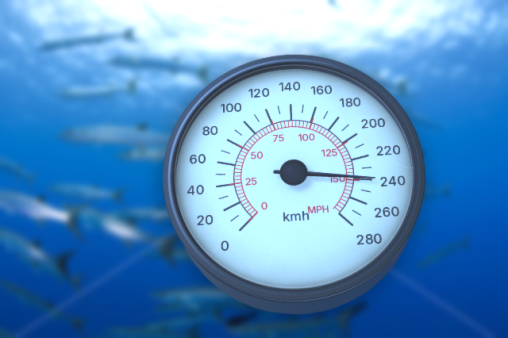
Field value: 240 km/h
